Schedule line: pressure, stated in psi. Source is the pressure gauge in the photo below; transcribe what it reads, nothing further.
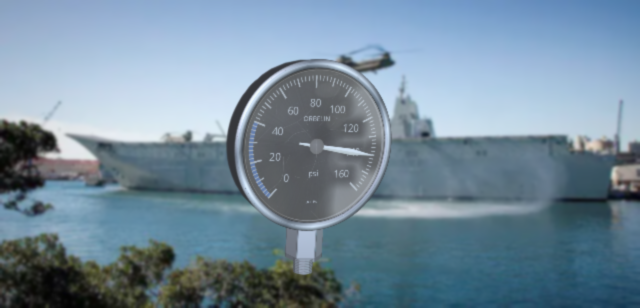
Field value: 140 psi
